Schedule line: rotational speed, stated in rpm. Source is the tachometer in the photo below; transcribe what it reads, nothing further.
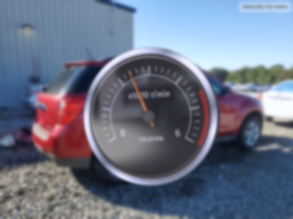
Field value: 2400 rpm
